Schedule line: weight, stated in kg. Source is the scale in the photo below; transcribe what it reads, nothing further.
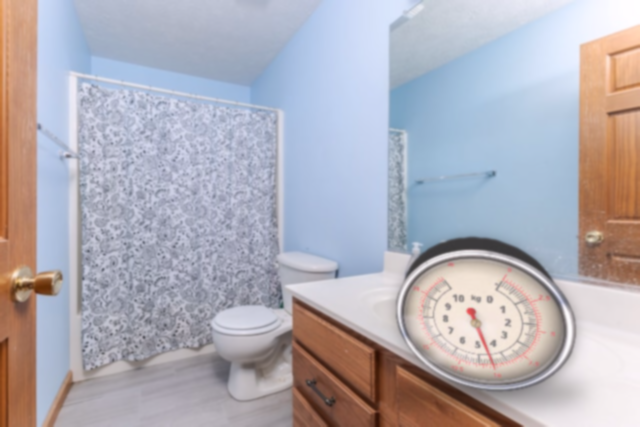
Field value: 4.5 kg
